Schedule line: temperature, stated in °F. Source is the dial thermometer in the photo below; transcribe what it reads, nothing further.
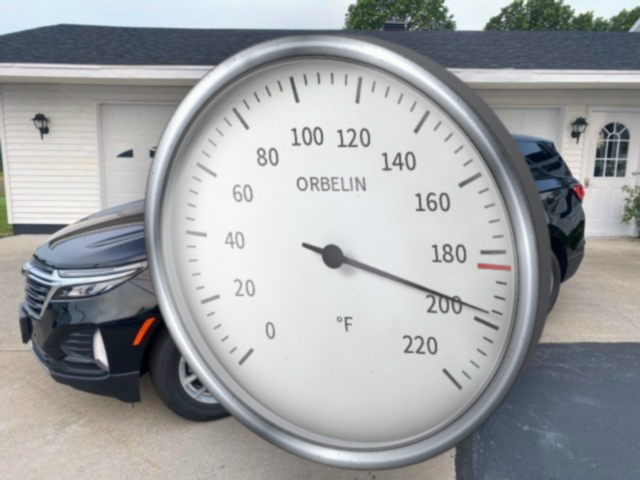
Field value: 196 °F
